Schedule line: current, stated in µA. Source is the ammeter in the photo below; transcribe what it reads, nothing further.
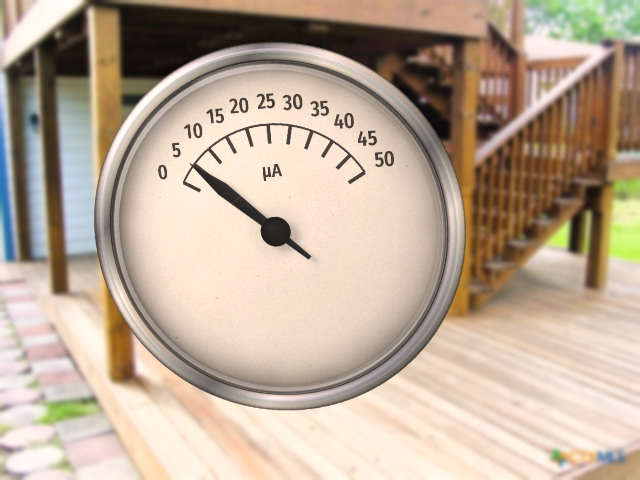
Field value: 5 µA
